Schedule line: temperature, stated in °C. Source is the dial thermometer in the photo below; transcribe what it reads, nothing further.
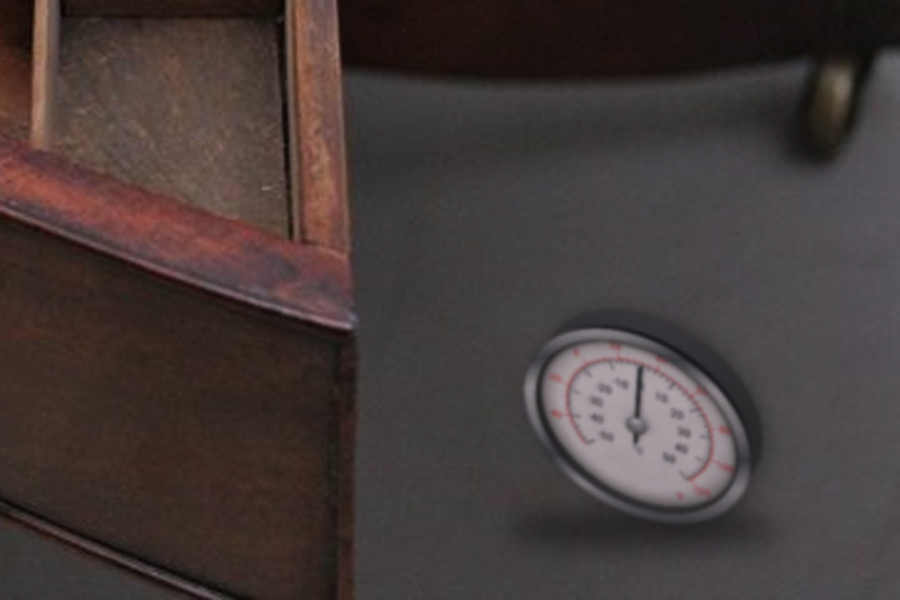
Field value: 0 °C
